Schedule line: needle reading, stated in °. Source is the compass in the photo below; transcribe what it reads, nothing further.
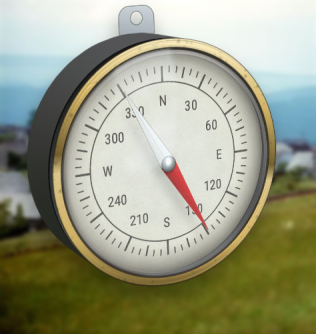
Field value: 150 °
